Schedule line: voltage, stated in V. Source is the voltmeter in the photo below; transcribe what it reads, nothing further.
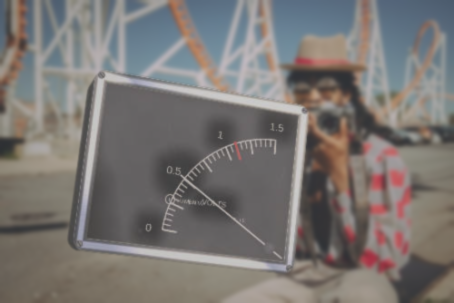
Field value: 0.5 V
